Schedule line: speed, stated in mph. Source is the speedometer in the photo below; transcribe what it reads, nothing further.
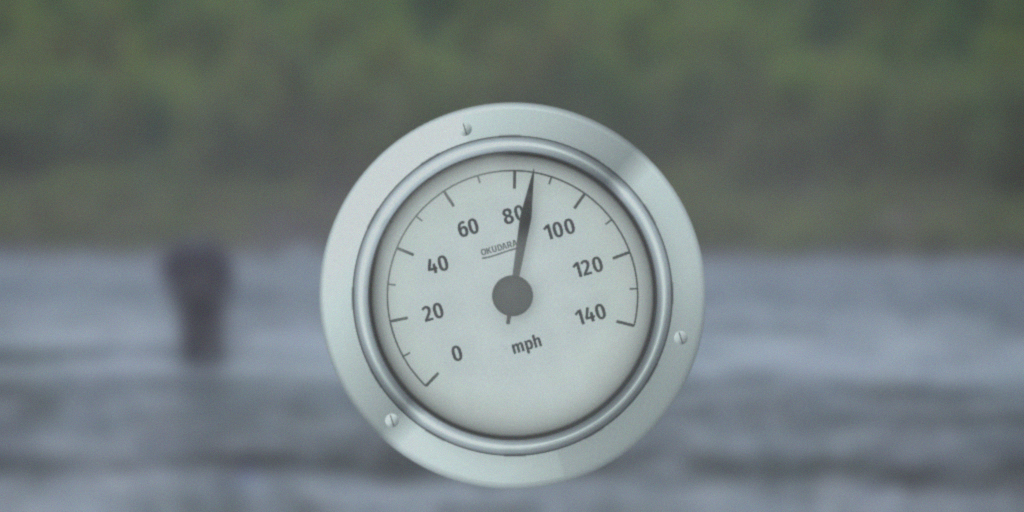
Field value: 85 mph
